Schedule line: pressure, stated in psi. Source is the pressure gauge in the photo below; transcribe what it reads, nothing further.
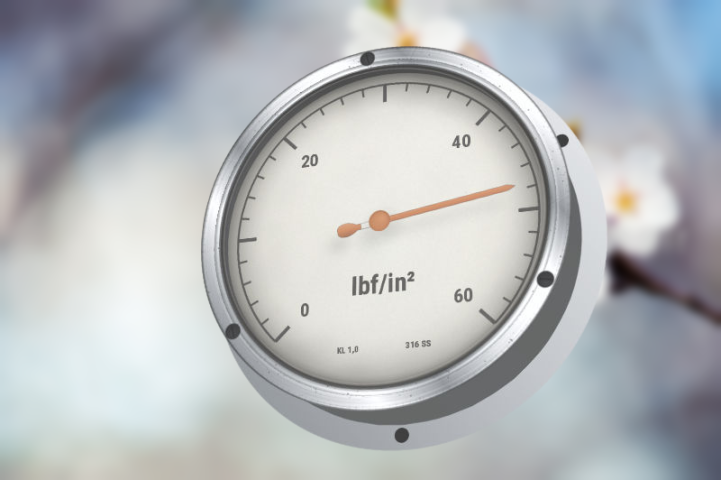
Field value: 48 psi
